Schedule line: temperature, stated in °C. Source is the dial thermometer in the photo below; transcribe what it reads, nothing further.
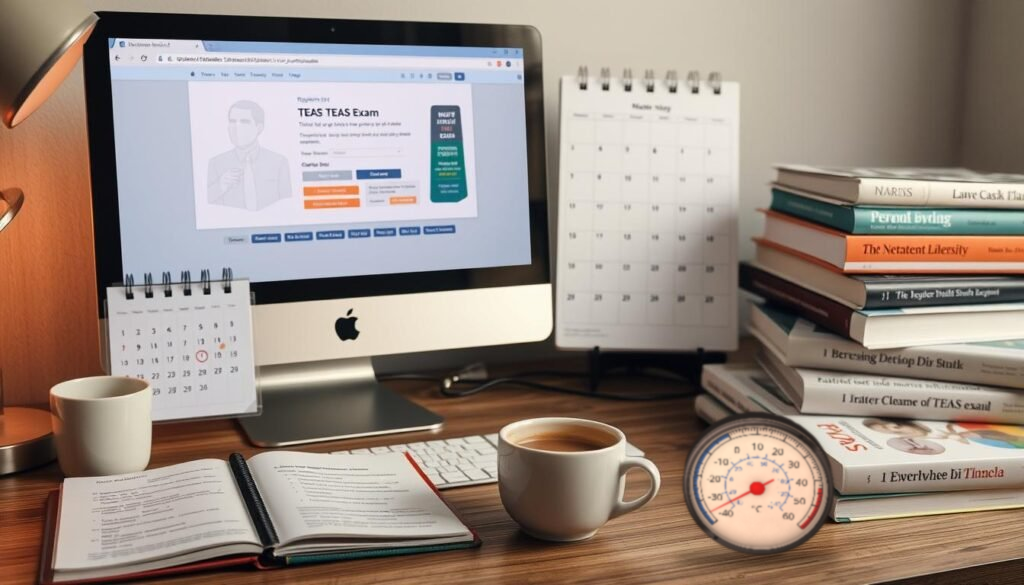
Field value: -35 °C
